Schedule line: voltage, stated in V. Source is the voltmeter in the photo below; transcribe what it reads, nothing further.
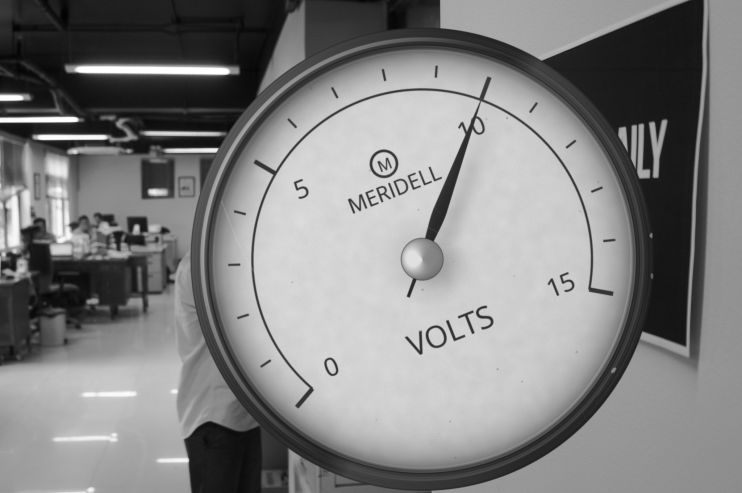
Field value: 10 V
